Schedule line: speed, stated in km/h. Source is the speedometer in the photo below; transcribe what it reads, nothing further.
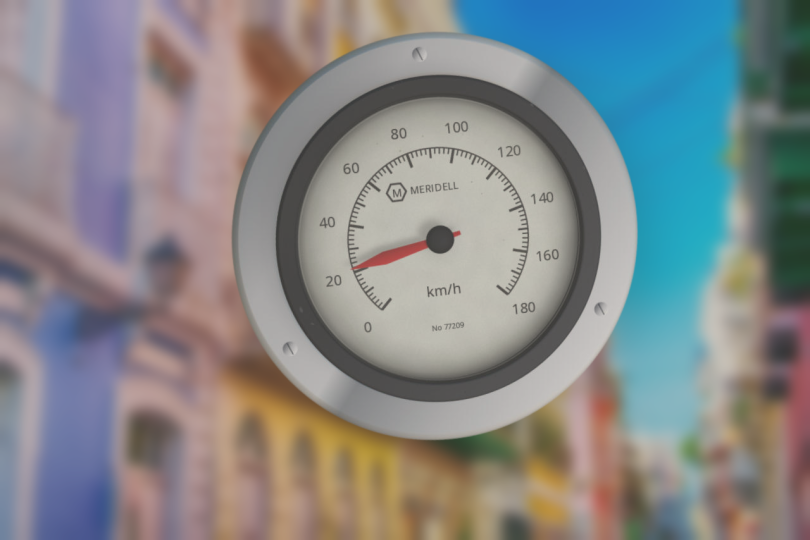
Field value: 22 km/h
